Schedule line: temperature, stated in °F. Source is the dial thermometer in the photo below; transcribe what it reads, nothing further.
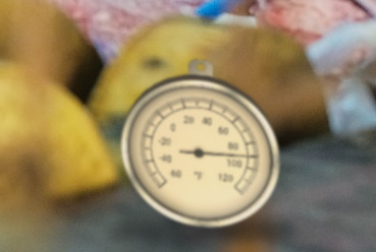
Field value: 90 °F
